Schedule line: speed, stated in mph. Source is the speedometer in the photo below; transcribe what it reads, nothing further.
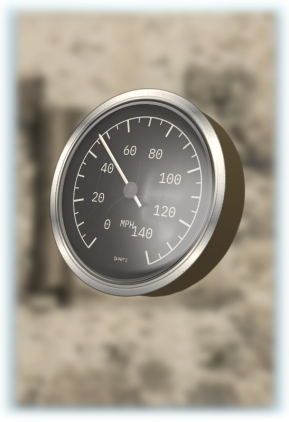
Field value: 47.5 mph
